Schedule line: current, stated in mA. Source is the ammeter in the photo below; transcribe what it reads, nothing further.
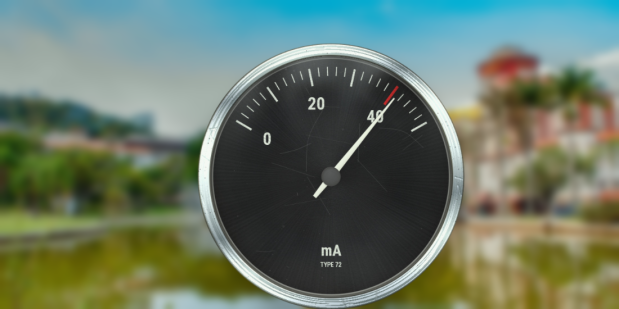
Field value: 41 mA
